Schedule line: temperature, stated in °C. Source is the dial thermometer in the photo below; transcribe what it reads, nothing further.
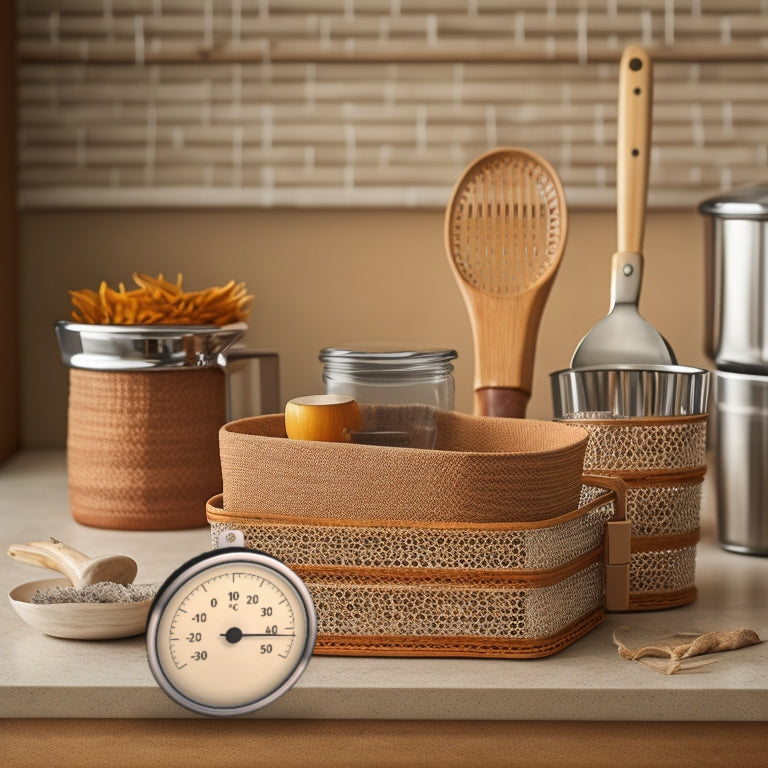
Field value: 42 °C
